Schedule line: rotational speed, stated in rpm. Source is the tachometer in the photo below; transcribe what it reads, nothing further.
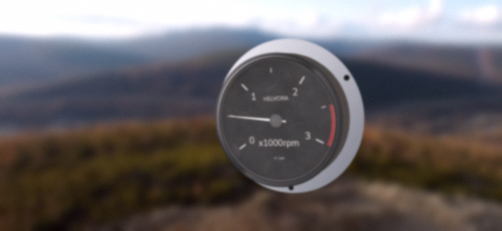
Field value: 500 rpm
